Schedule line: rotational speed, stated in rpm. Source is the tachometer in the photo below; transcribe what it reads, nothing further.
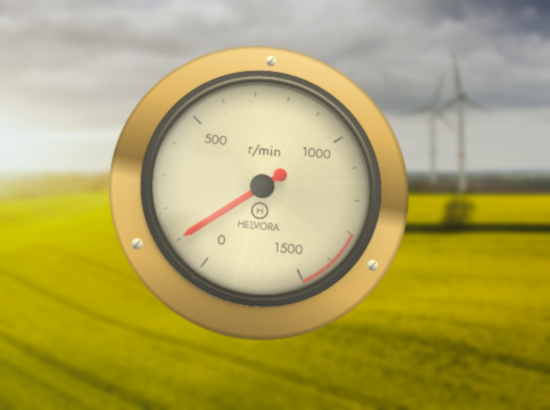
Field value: 100 rpm
